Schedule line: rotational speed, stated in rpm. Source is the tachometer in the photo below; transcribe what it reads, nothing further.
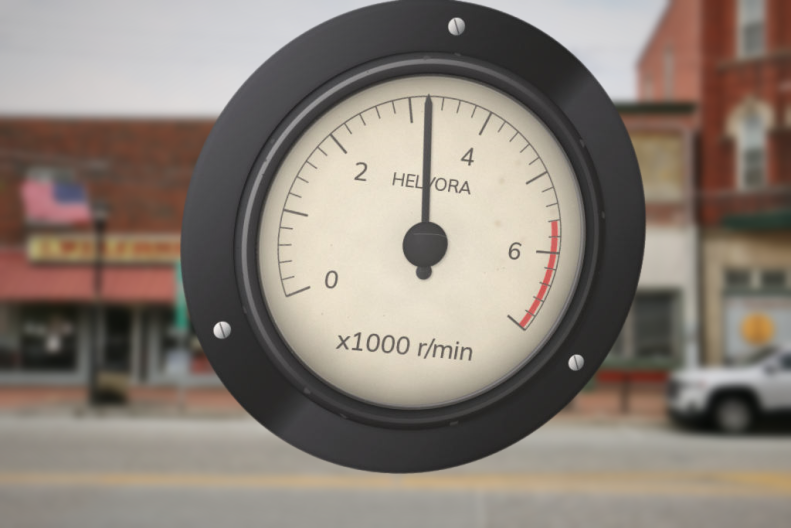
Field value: 3200 rpm
